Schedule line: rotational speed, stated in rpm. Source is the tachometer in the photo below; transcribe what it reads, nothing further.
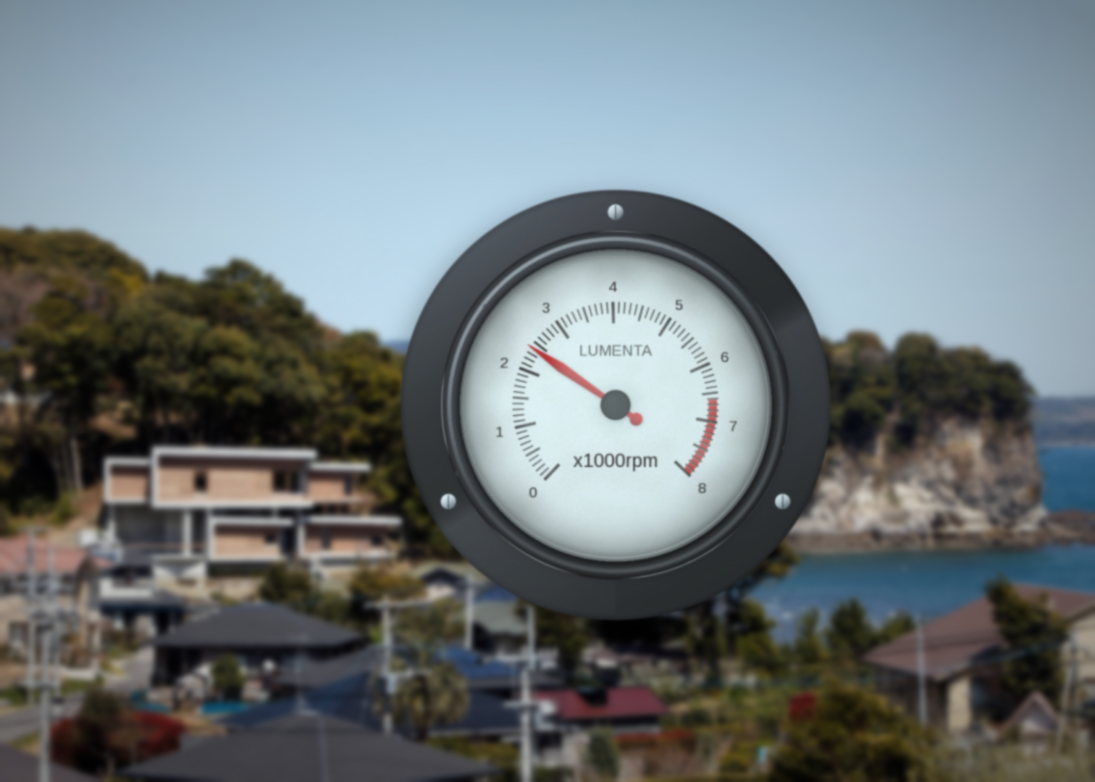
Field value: 2400 rpm
